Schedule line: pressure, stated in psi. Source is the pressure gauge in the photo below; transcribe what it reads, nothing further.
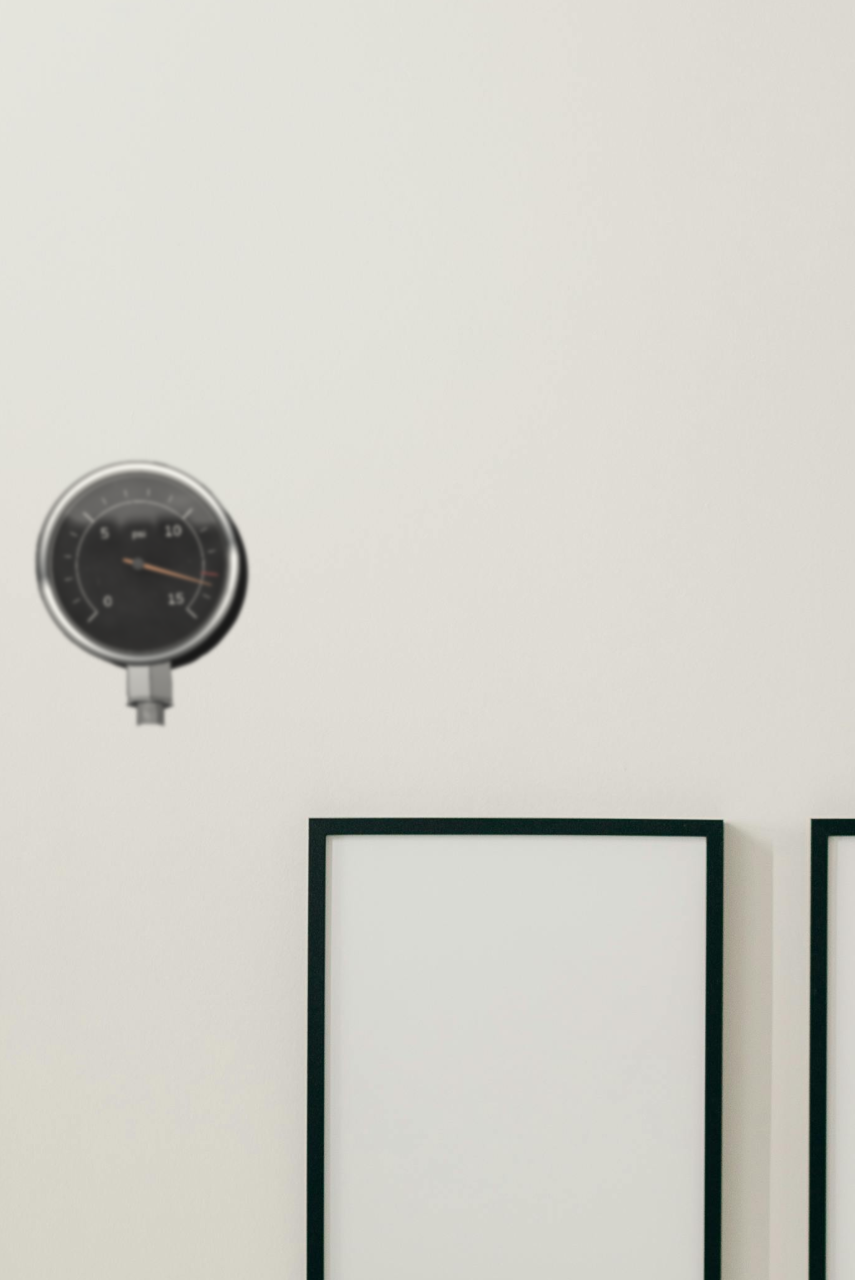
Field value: 13.5 psi
